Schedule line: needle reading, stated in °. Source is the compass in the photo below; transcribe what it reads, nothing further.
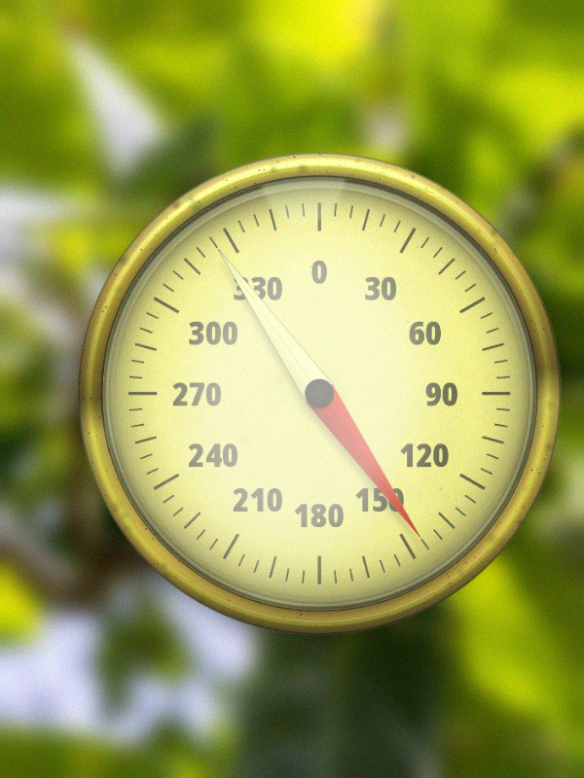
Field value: 145 °
